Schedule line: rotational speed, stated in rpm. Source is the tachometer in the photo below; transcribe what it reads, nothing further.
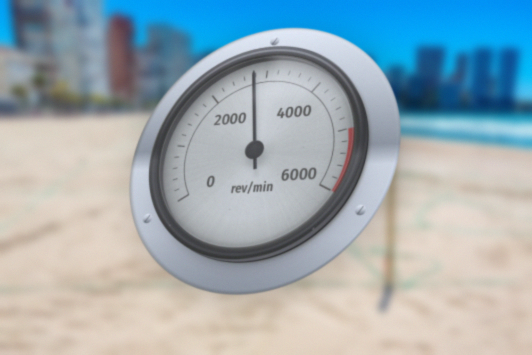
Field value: 2800 rpm
